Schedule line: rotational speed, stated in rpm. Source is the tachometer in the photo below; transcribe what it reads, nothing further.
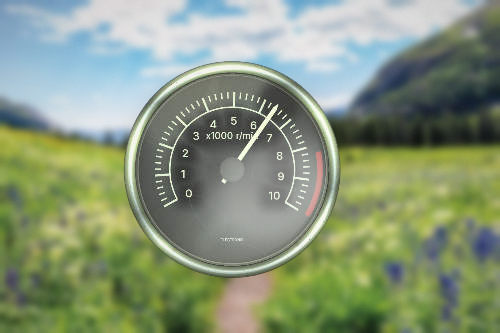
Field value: 6400 rpm
